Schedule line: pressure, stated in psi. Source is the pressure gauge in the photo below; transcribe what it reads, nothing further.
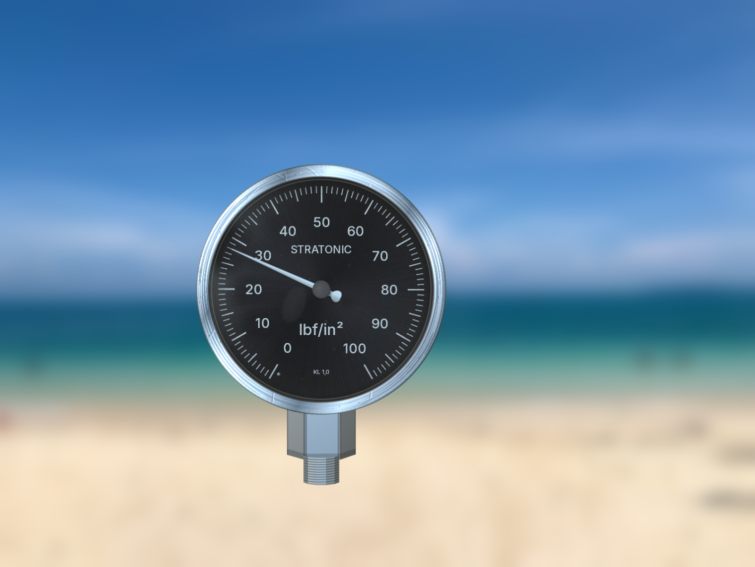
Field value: 28 psi
